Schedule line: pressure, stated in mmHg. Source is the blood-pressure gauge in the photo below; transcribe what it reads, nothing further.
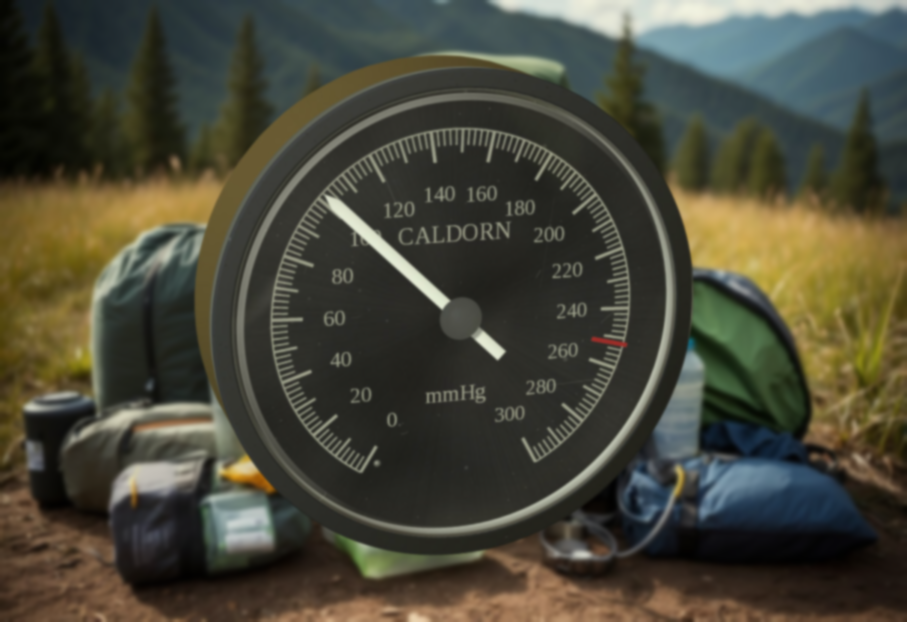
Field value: 102 mmHg
